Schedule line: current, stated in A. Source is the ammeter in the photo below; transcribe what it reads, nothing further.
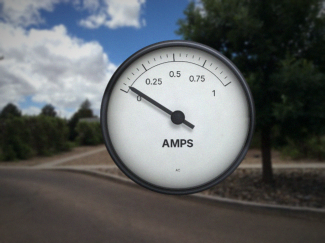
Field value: 0.05 A
